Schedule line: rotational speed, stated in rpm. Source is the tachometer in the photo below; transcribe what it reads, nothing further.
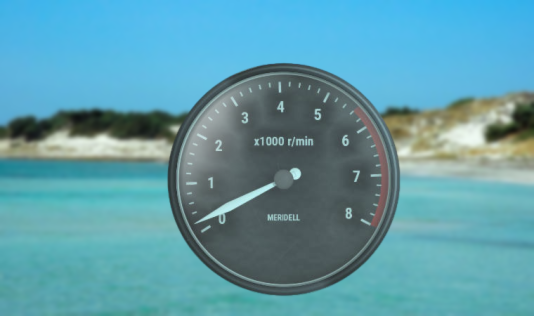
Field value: 200 rpm
